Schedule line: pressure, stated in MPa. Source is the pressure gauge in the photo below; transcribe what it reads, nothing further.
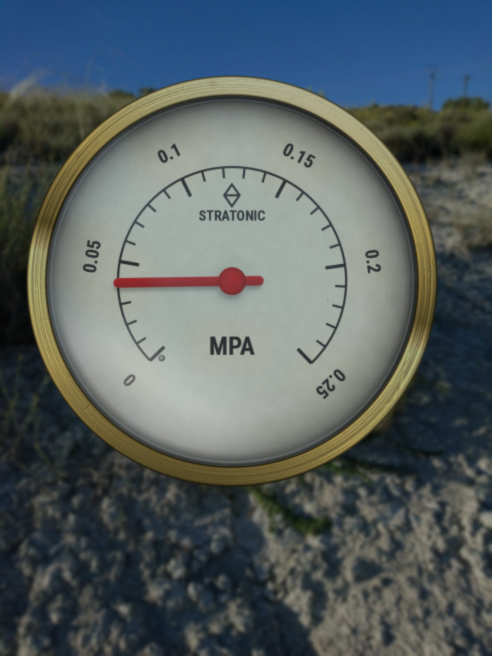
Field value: 0.04 MPa
